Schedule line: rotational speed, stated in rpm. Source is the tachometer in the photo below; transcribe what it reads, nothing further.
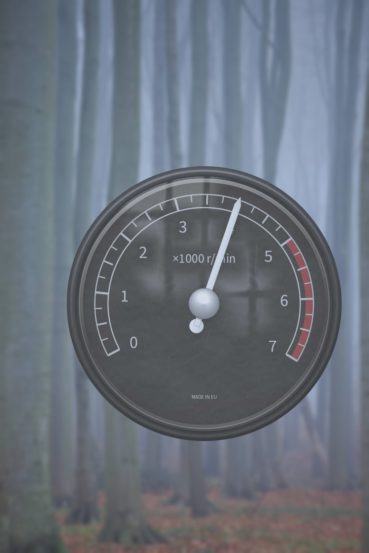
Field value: 4000 rpm
